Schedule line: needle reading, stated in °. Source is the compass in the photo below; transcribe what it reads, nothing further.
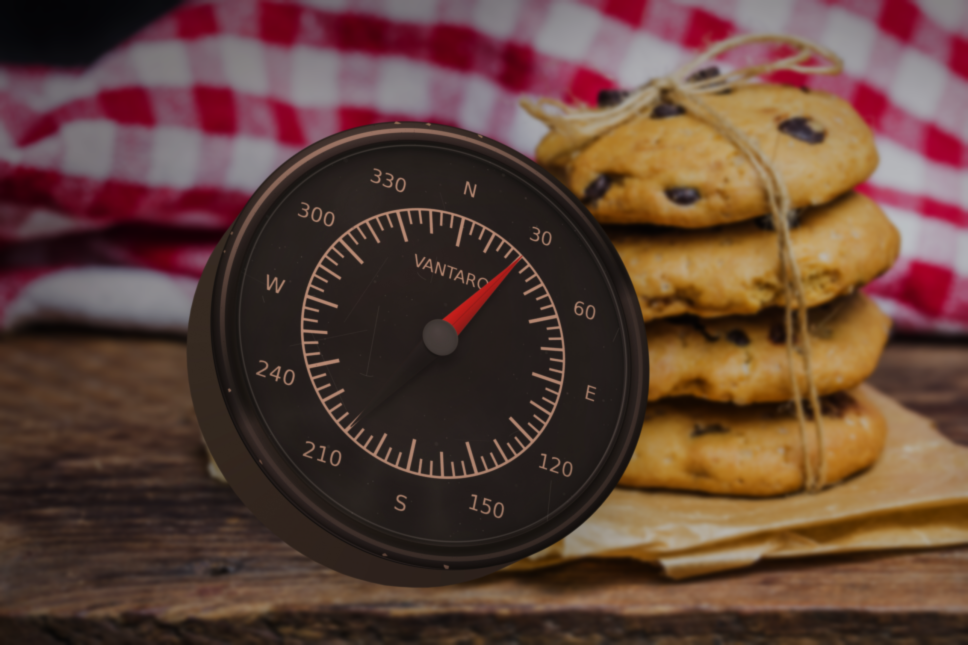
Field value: 30 °
